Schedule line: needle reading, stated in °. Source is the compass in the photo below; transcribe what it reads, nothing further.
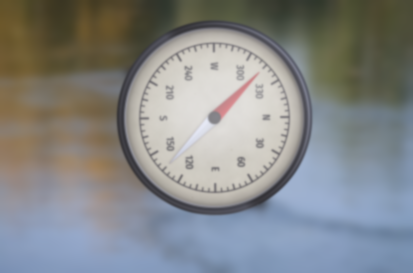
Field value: 315 °
